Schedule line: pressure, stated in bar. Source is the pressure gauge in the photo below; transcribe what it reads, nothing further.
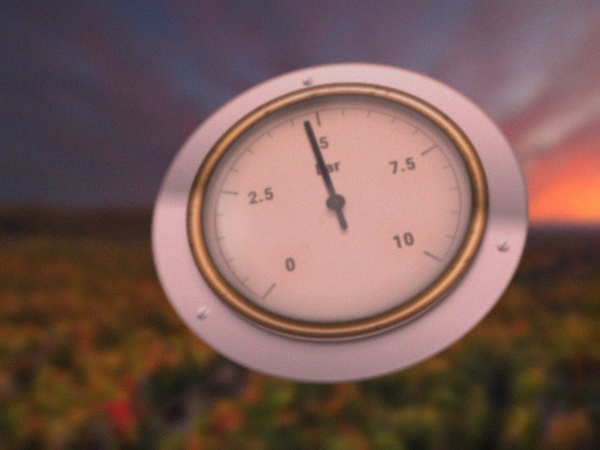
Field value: 4.75 bar
